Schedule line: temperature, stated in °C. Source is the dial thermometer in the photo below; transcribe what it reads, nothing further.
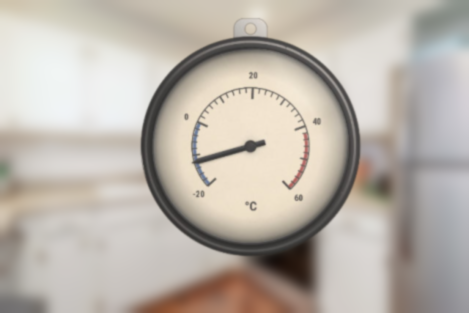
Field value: -12 °C
